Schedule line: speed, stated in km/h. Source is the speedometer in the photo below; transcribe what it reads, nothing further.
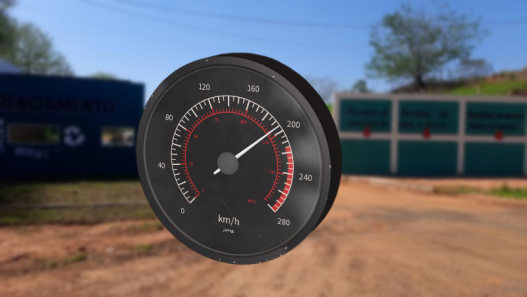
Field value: 195 km/h
